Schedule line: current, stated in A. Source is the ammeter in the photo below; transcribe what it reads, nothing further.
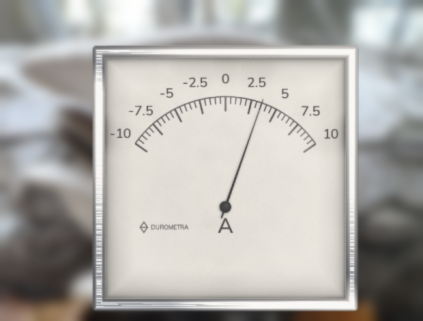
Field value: 3.5 A
